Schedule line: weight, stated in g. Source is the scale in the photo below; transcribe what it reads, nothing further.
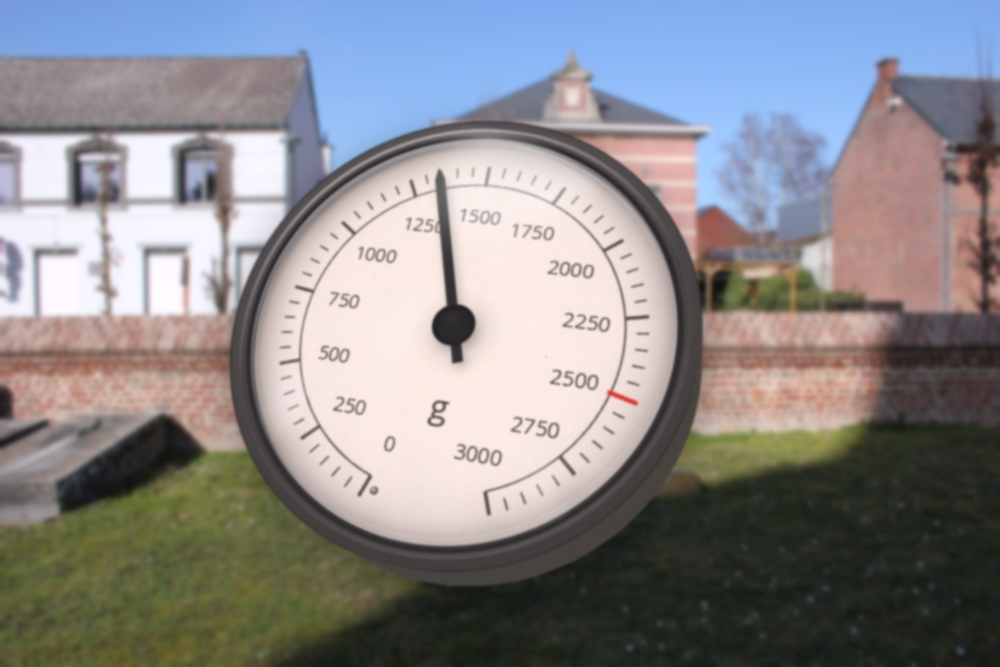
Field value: 1350 g
